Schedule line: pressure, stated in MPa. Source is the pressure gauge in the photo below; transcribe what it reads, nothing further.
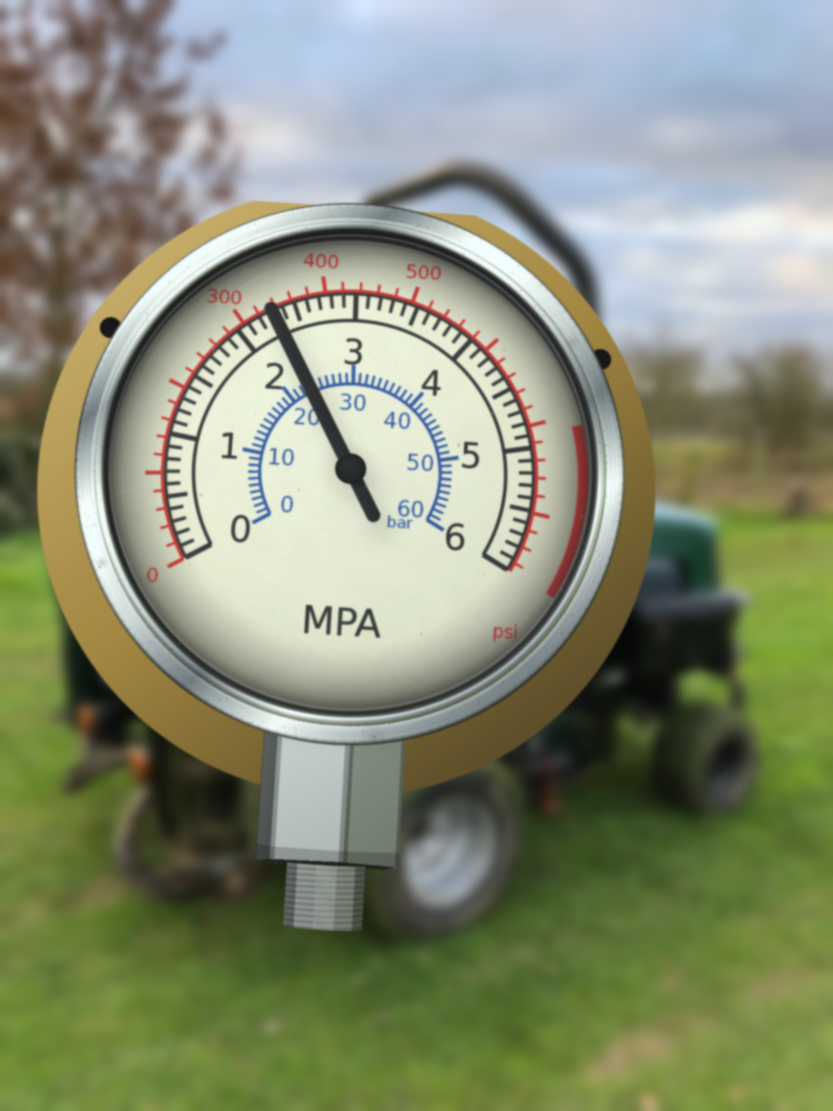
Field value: 2.3 MPa
